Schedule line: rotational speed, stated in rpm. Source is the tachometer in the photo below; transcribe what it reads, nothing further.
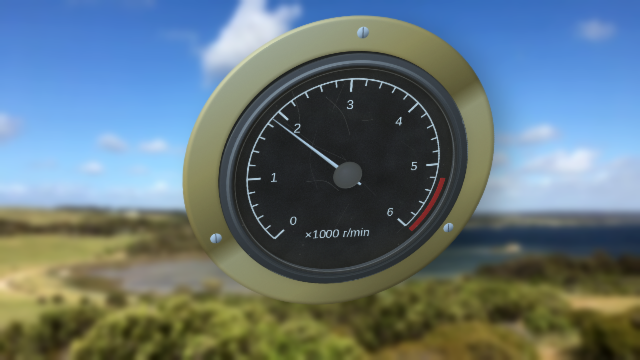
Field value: 1900 rpm
